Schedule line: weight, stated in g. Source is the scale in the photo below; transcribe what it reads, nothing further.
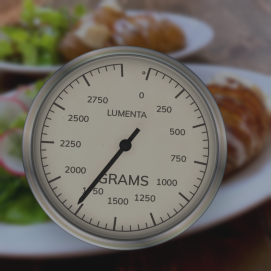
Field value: 1775 g
